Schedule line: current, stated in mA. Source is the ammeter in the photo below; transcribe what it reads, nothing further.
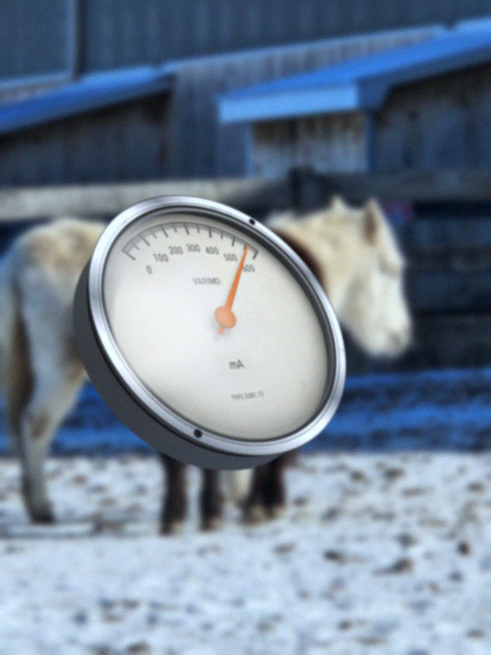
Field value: 550 mA
